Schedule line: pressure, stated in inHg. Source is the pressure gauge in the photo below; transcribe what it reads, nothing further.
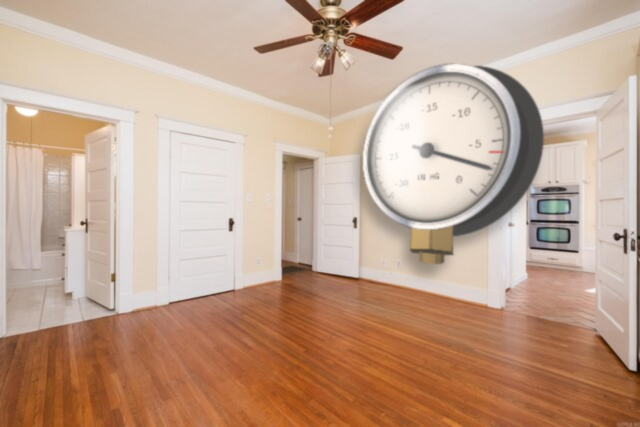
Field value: -2.5 inHg
